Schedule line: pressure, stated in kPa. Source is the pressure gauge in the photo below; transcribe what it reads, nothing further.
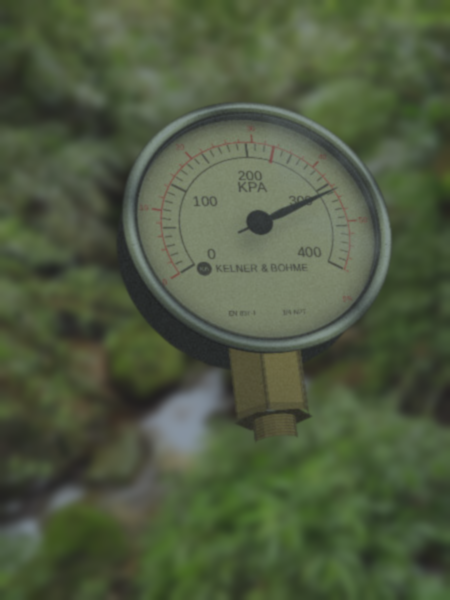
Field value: 310 kPa
